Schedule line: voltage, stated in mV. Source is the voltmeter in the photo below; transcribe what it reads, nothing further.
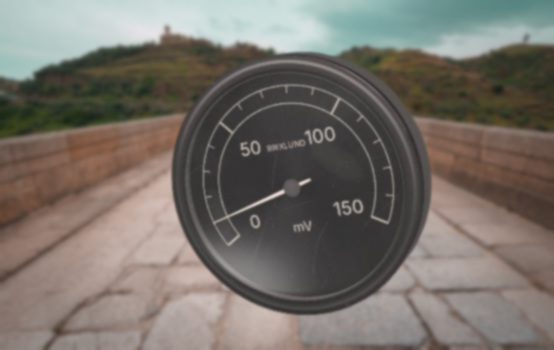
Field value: 10 mV
